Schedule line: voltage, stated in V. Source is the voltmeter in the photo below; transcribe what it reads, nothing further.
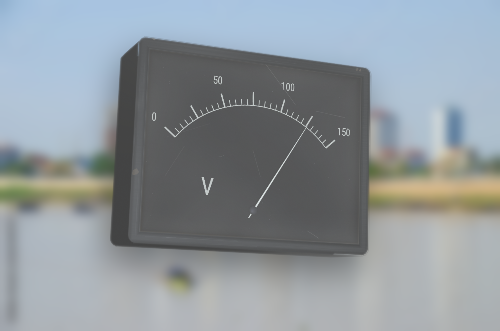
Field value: 125 V
